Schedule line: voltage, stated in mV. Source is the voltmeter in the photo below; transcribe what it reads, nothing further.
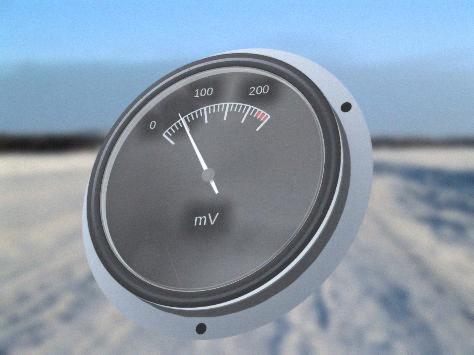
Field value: 50 mV
